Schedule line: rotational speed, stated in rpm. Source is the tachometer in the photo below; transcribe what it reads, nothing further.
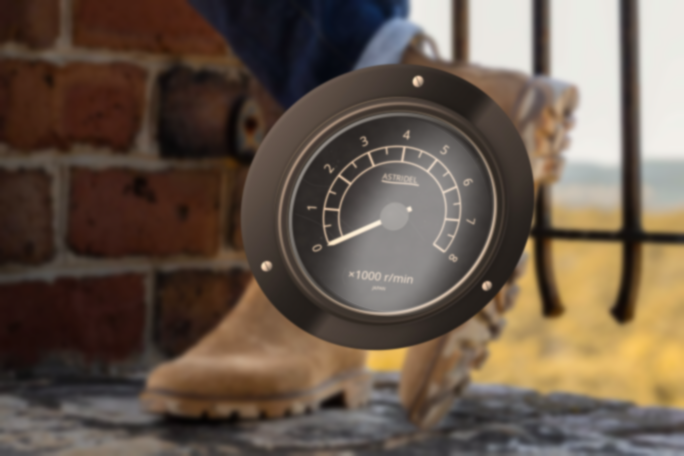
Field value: 0 rpm
